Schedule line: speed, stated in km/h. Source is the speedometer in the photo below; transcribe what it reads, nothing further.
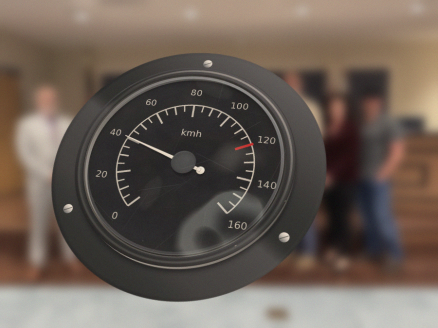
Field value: 40 km/h
